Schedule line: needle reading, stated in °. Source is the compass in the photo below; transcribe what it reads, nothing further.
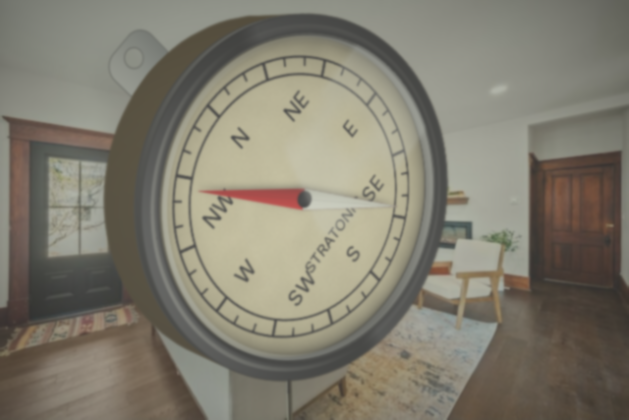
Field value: 325 °
